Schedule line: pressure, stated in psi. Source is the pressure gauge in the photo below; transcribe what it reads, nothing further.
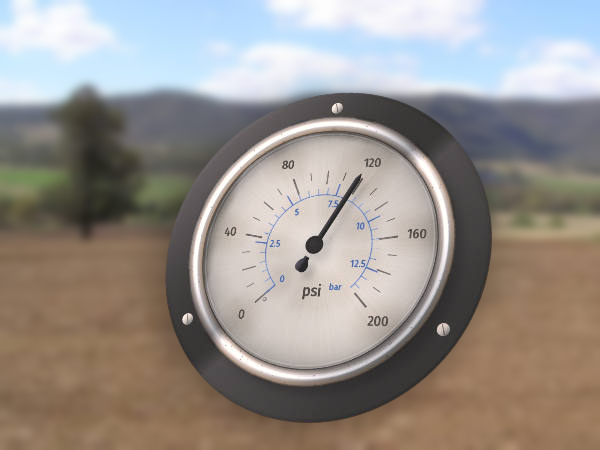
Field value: 120 psi
